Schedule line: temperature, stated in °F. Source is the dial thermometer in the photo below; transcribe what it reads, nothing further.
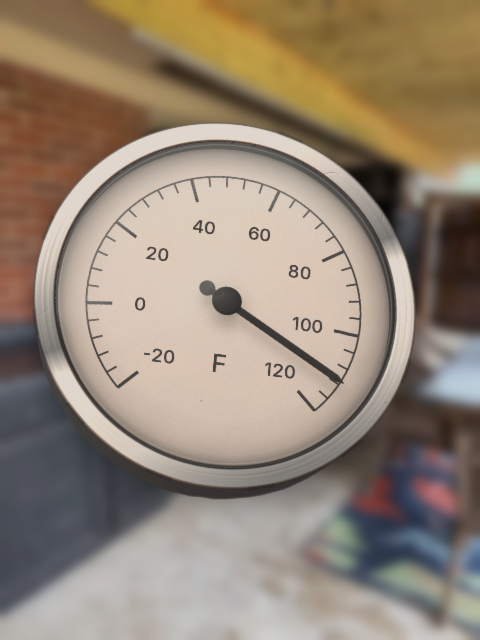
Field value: 112 °F
